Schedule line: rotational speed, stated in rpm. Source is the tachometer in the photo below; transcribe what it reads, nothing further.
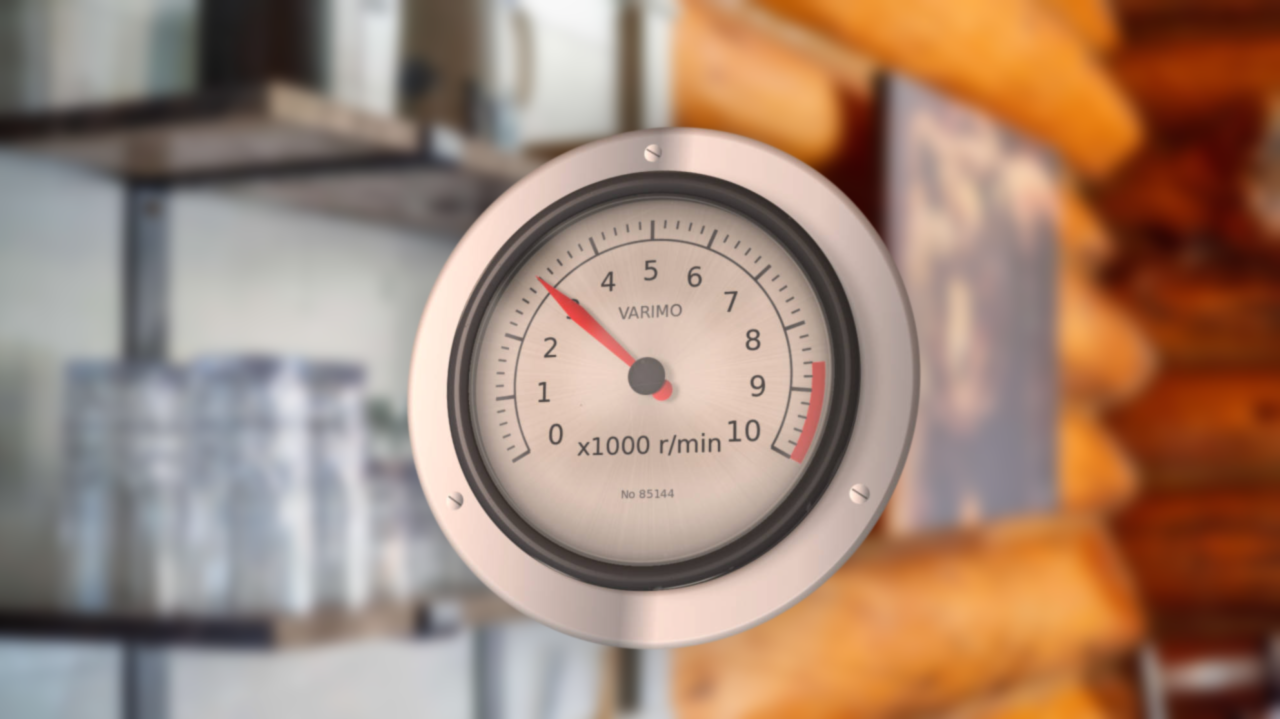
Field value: 3000 rpm
